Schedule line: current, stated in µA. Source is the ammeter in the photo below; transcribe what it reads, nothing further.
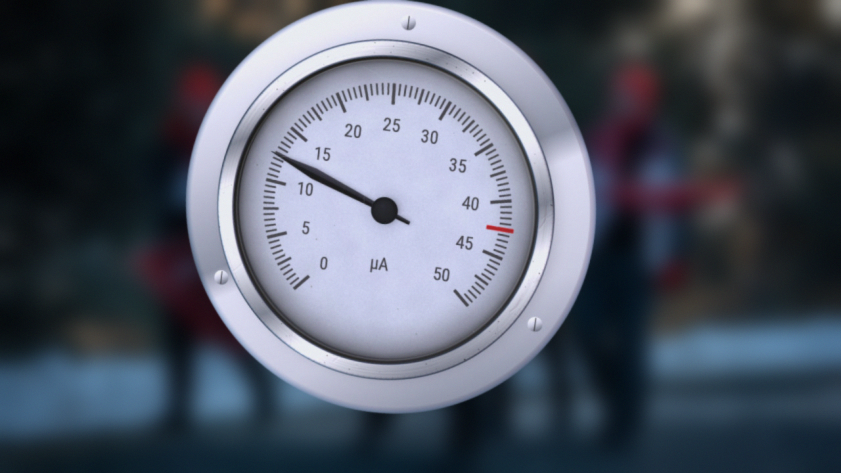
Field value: 12.5 µA
